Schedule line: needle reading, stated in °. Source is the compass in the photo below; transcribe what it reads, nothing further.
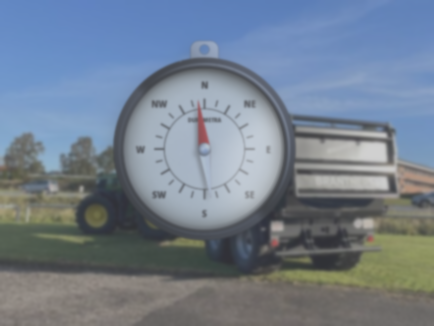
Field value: 352.5 °
